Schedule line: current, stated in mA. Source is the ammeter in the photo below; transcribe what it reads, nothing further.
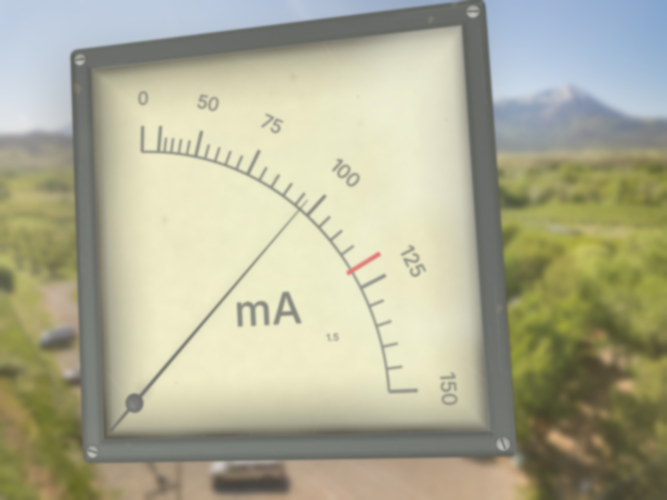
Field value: 97.5 mA
